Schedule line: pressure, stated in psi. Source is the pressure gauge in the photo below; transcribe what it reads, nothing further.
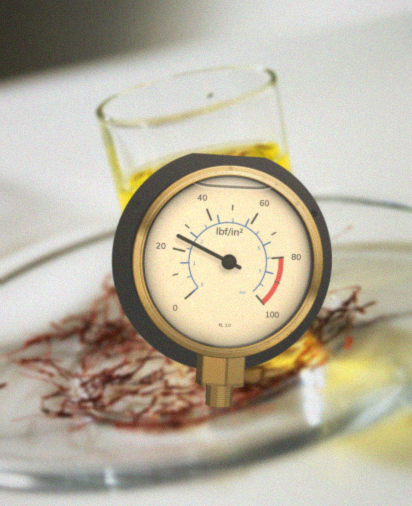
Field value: 25 psi
